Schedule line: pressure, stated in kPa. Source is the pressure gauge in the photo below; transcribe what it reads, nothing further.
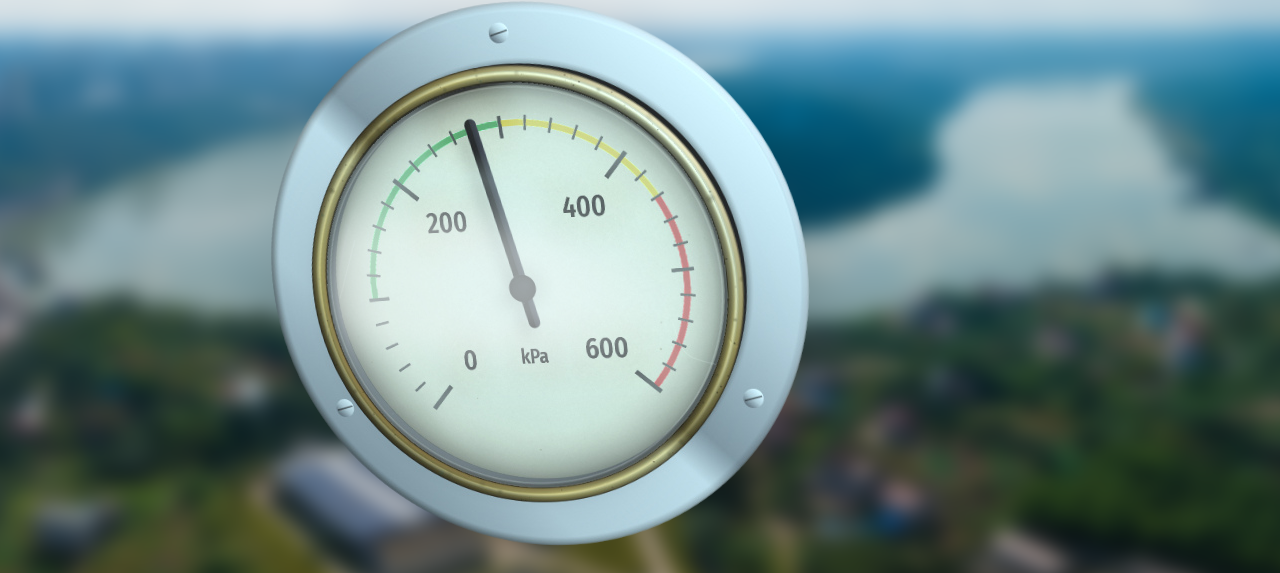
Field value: 280 kPa
